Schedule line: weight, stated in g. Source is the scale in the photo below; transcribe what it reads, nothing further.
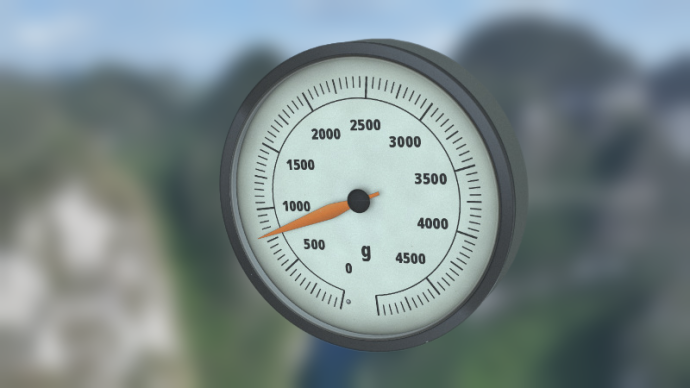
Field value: 800 g
